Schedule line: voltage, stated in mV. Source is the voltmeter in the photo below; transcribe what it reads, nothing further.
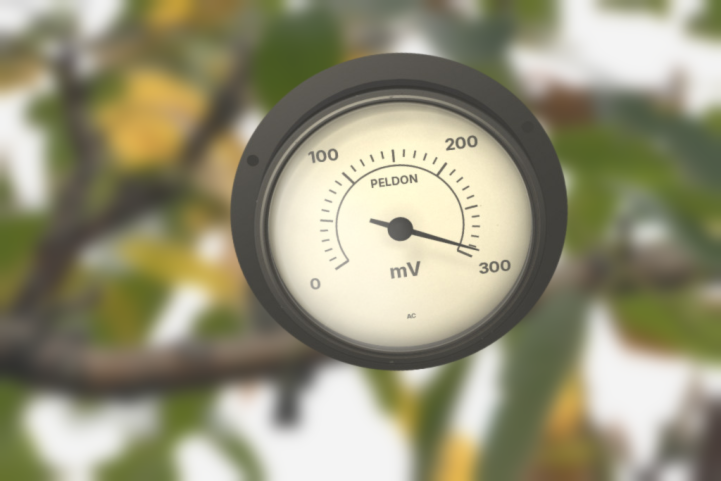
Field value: 290 mV
